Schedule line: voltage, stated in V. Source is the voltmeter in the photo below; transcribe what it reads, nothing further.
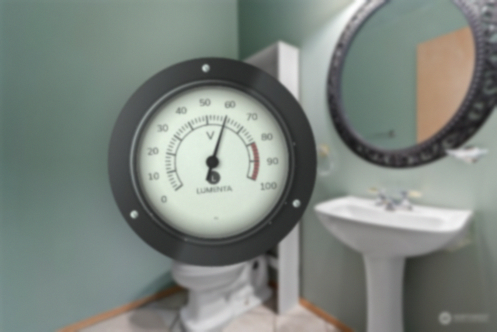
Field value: 60 V
